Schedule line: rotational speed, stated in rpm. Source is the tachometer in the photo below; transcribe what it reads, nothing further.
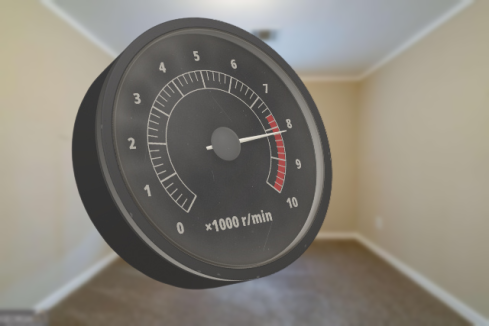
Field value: 8200 rpm
